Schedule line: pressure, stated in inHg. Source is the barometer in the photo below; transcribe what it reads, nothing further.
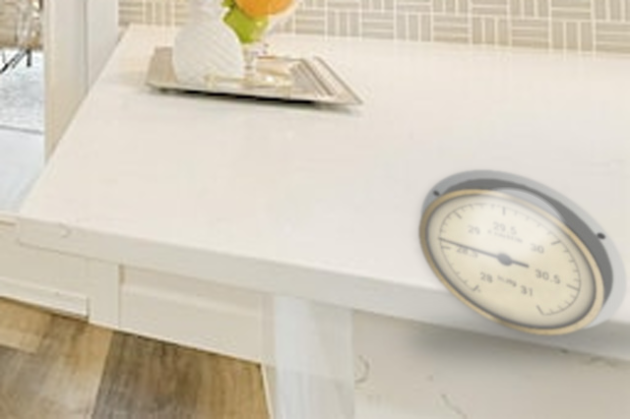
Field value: 28.6 inHg
